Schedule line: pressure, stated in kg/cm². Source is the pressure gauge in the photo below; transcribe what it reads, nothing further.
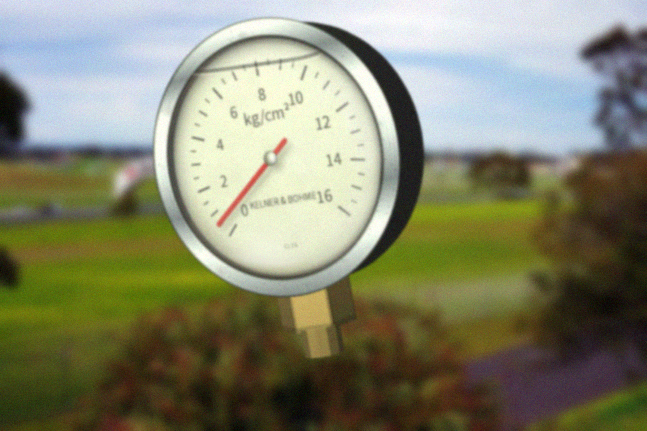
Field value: 0.5 kg/cm²
